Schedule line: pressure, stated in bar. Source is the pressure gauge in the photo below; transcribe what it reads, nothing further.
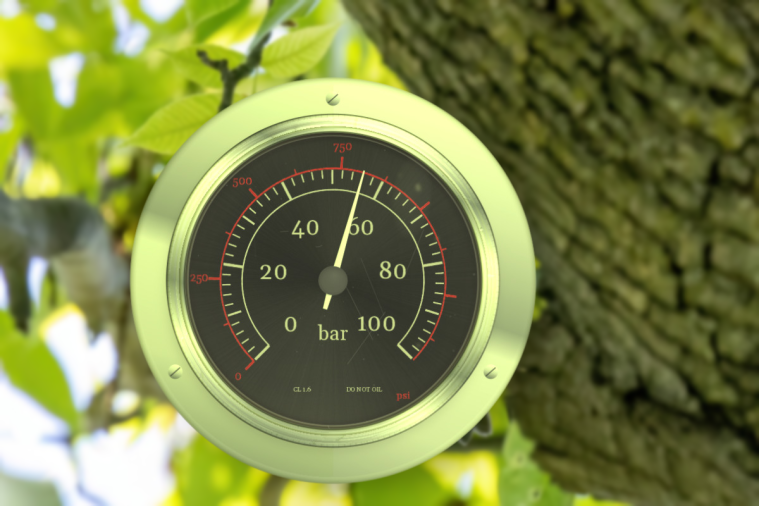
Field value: 56 bar
